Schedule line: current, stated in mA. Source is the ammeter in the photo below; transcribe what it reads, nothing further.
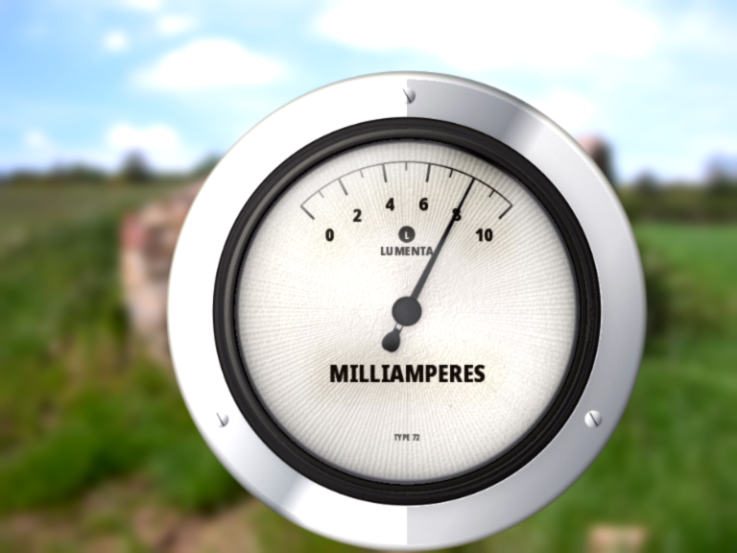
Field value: 8 mA
